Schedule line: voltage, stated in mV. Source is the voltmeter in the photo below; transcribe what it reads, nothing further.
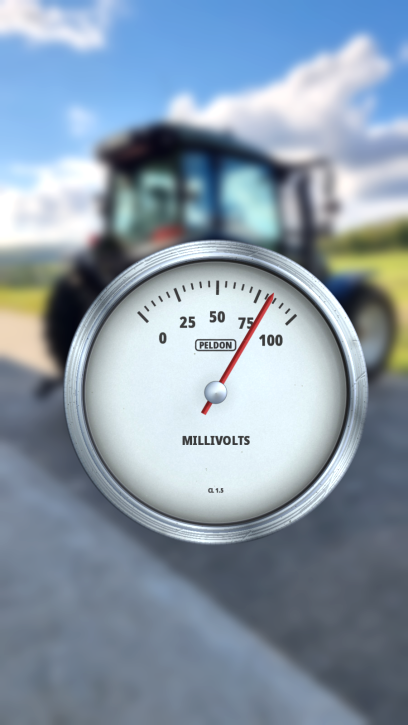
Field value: 82.5 mV
